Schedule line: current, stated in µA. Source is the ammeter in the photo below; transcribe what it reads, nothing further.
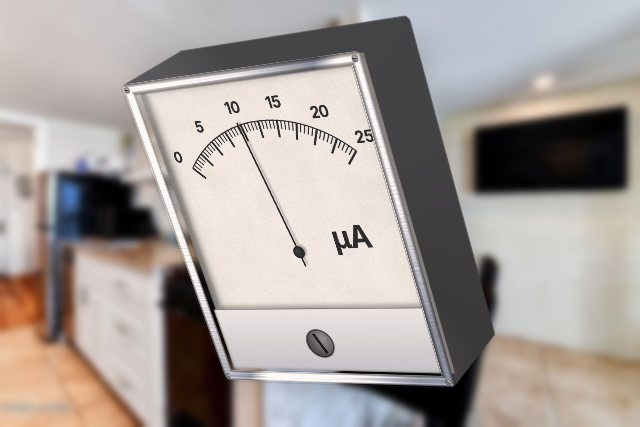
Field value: 10 µA
